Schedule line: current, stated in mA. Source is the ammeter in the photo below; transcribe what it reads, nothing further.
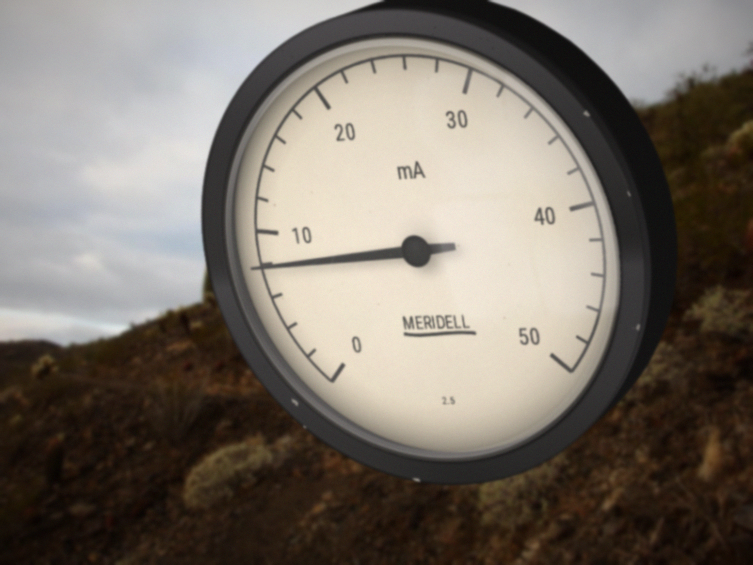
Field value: 8 mA
